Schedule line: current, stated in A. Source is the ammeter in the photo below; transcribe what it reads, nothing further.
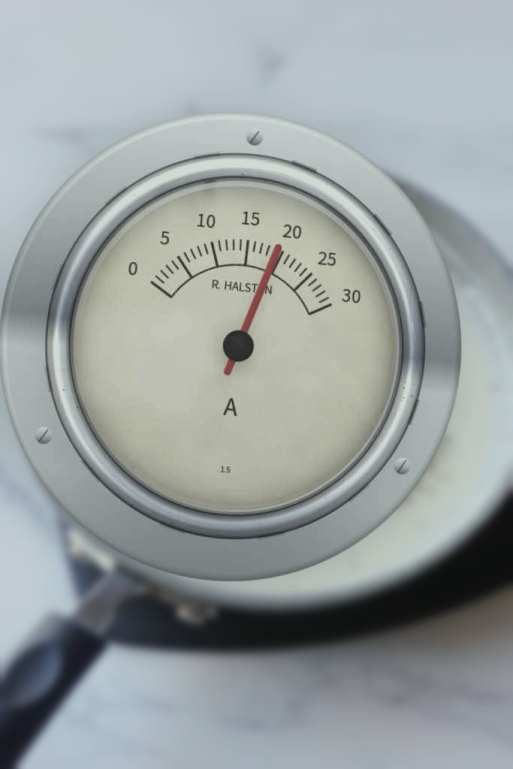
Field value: 19 A
